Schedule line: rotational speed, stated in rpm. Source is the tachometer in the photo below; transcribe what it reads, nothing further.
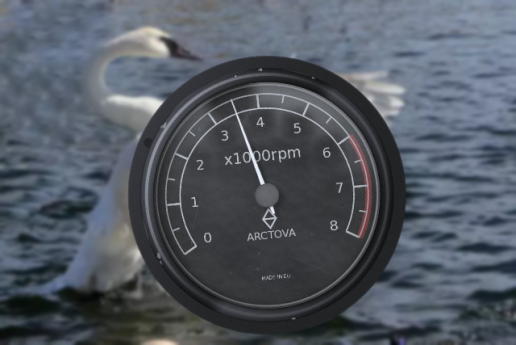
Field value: 3500 rpm
